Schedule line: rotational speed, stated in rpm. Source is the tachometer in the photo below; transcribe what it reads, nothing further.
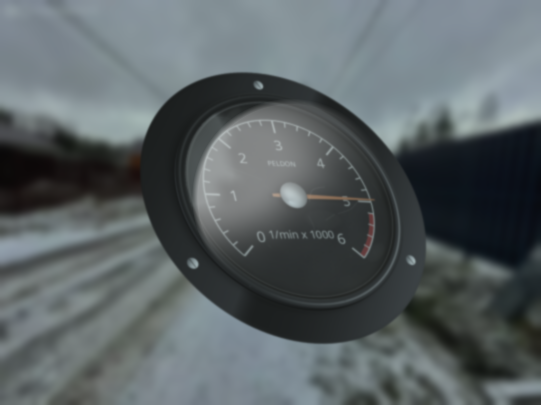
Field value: 5000 rpm
